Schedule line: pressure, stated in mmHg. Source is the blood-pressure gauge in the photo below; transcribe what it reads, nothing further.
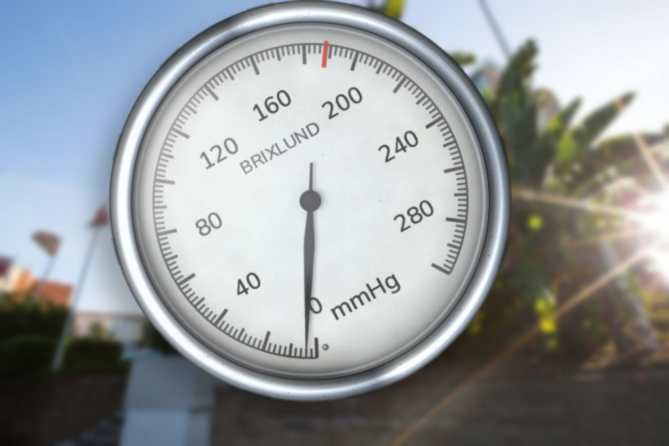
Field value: 4 mmHg
